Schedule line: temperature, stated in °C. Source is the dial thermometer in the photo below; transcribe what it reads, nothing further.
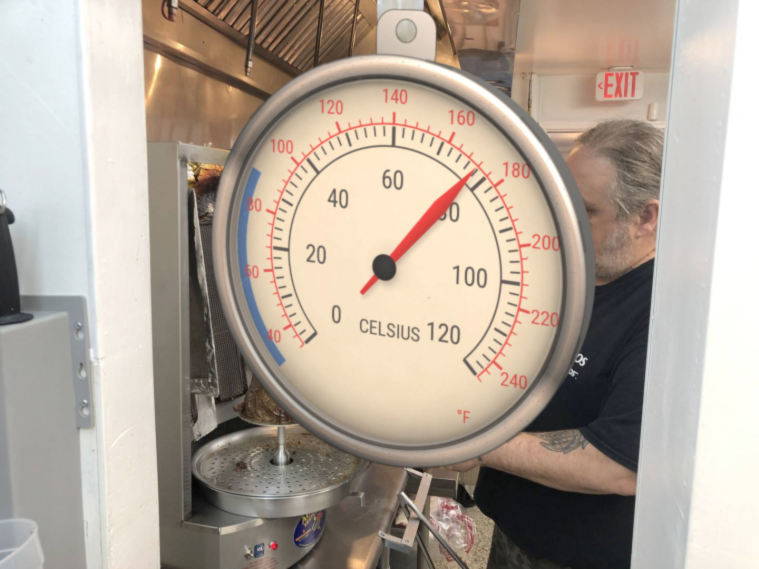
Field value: 78 °C
